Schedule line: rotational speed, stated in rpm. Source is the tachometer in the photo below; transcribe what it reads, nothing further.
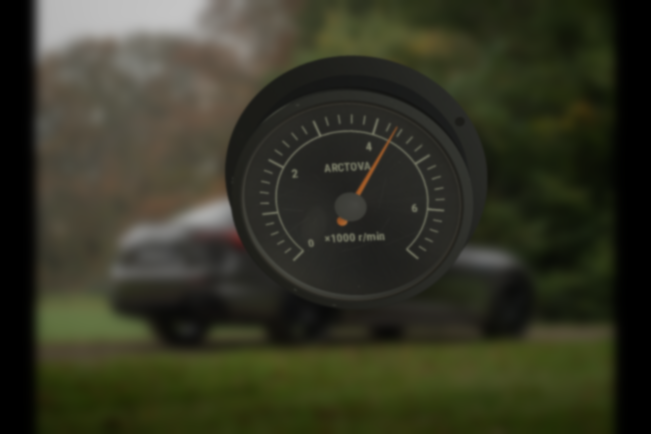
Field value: 4300 rpm
